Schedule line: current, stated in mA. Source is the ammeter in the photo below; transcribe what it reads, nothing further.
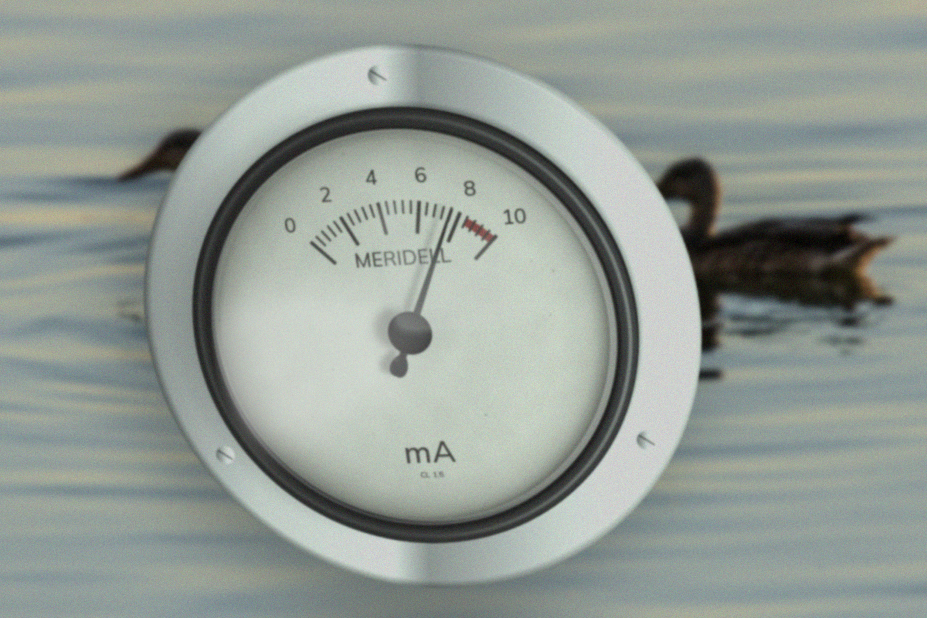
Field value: 7.6 mA
